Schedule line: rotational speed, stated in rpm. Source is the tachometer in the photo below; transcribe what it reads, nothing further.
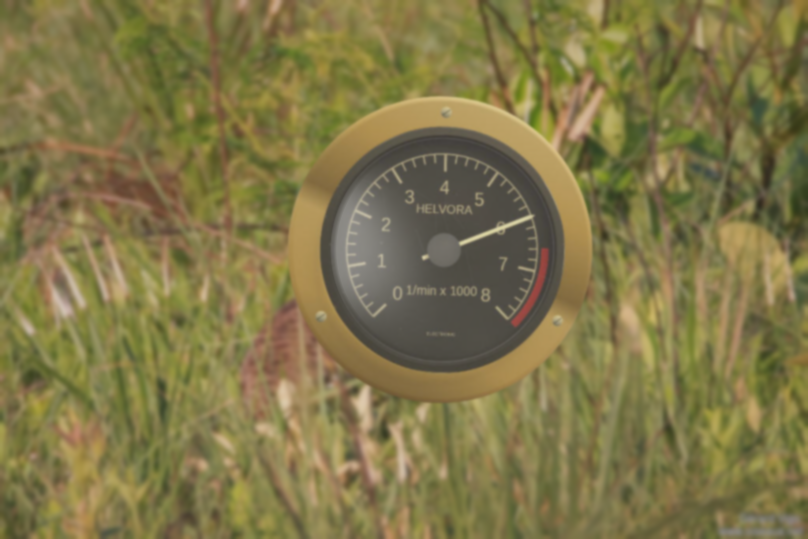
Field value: 6000 rpm
